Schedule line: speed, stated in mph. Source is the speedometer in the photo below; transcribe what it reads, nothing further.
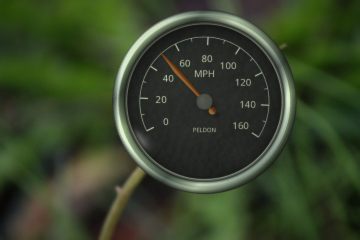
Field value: 50 mph
